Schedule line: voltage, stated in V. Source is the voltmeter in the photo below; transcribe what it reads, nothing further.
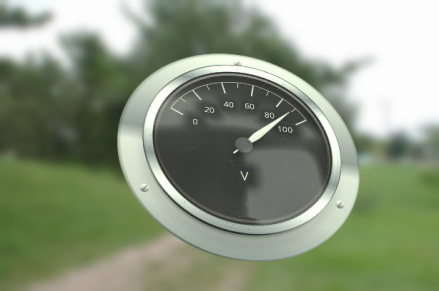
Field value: 90 V
